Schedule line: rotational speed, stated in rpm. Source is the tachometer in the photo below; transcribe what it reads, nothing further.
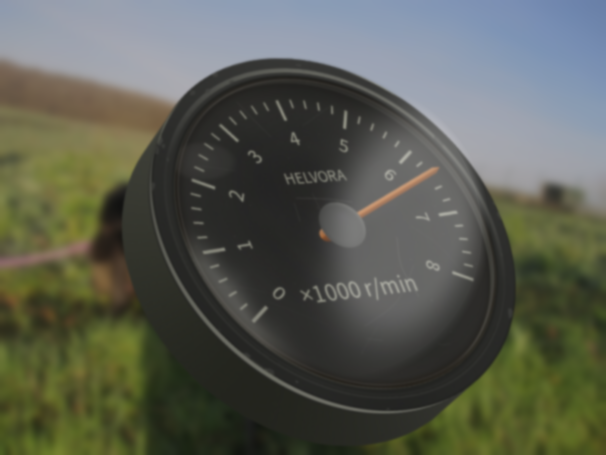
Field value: 6400 rpm
